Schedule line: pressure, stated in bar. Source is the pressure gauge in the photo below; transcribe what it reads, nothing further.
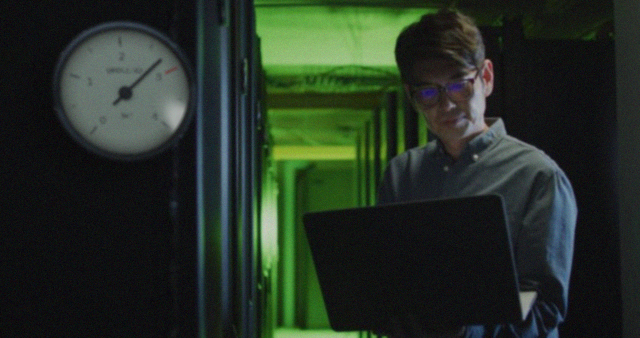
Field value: 2.75 bar
